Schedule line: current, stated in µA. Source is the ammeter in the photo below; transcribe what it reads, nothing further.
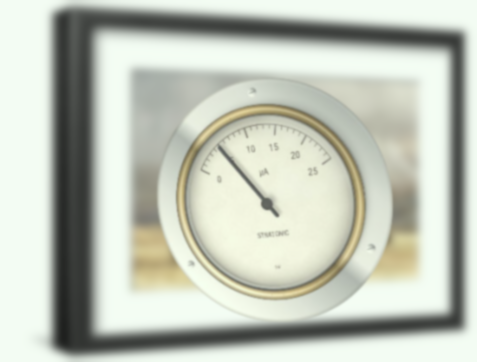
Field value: 5 µA
